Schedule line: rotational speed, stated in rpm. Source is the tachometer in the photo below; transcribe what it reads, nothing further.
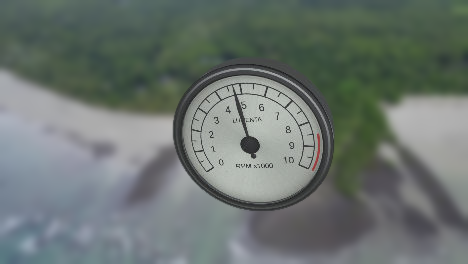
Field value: 4750 rpm
